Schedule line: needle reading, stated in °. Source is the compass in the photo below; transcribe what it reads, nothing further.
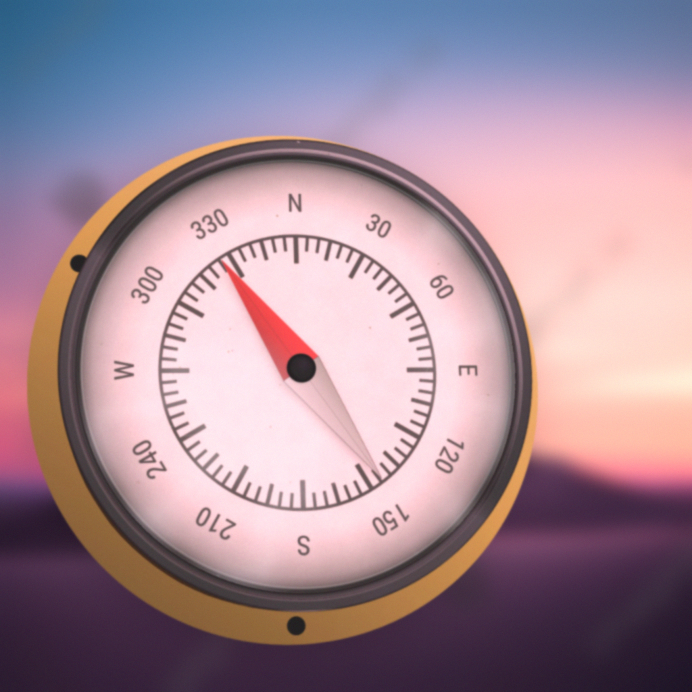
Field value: 325 °
